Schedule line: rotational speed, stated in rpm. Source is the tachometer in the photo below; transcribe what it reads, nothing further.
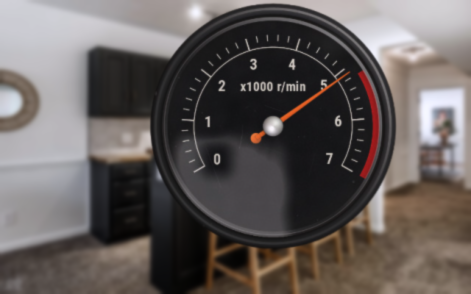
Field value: 5100 rpm
